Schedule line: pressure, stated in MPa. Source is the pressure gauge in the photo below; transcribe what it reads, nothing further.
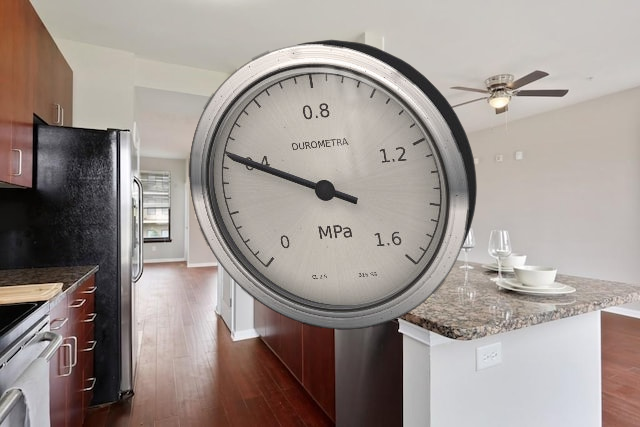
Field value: 0.4 MPa
